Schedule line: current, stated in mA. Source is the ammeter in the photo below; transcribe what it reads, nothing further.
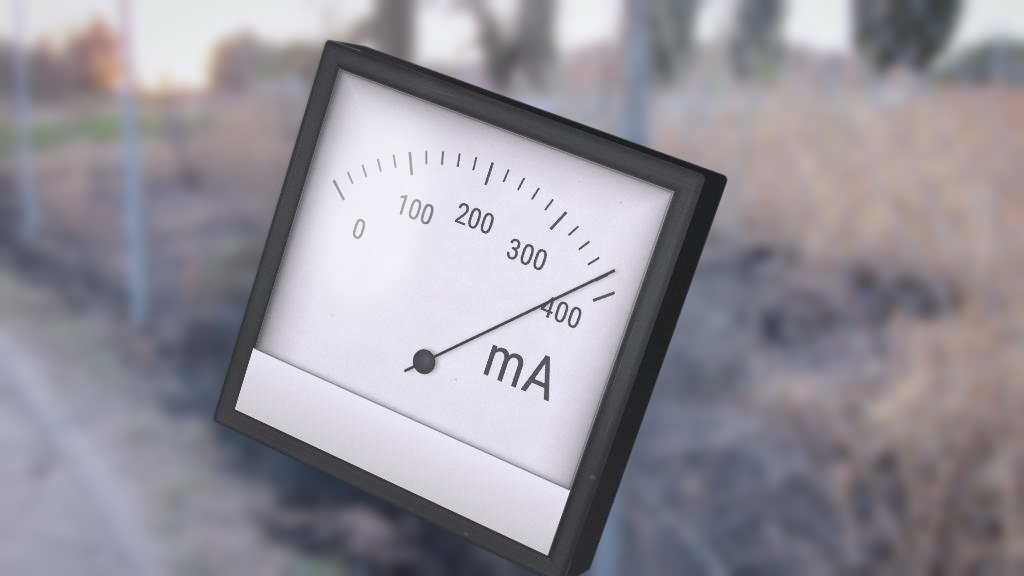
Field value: 380 mA
